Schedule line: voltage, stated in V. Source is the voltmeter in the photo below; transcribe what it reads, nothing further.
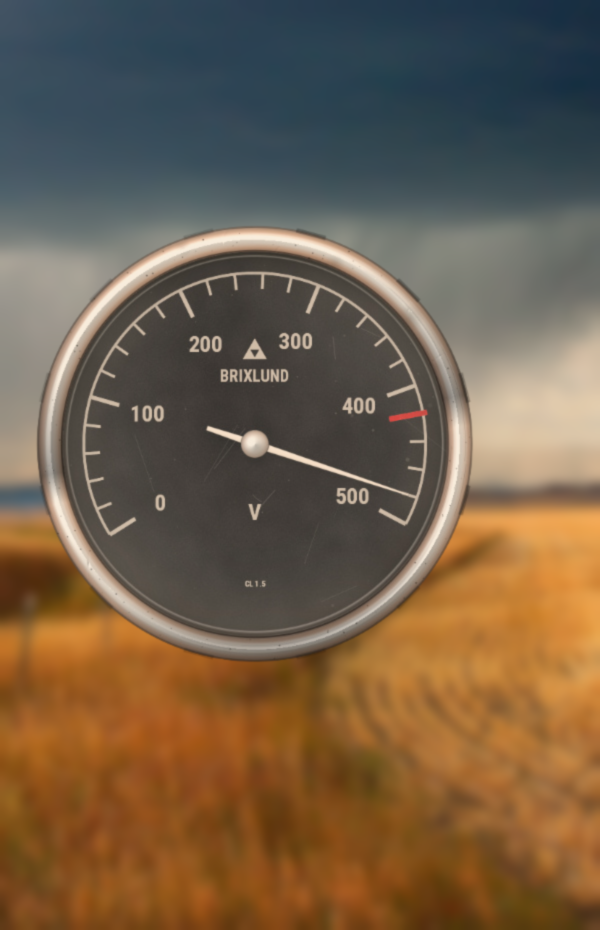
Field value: 480 V
